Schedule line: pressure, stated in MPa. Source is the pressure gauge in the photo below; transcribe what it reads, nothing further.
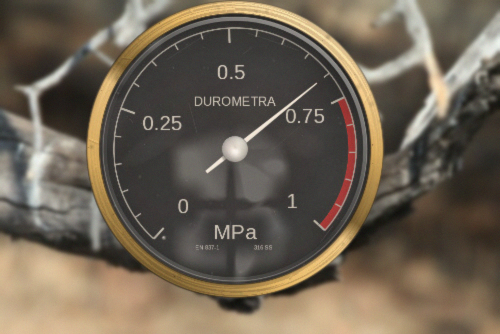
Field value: 0.7 MPa
